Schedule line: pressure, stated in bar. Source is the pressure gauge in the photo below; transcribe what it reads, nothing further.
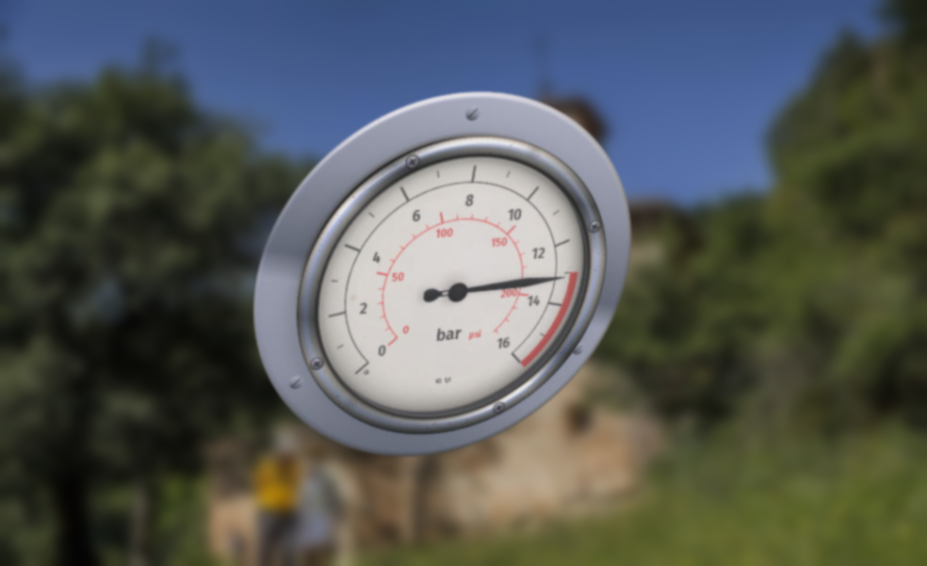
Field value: 13 bar
